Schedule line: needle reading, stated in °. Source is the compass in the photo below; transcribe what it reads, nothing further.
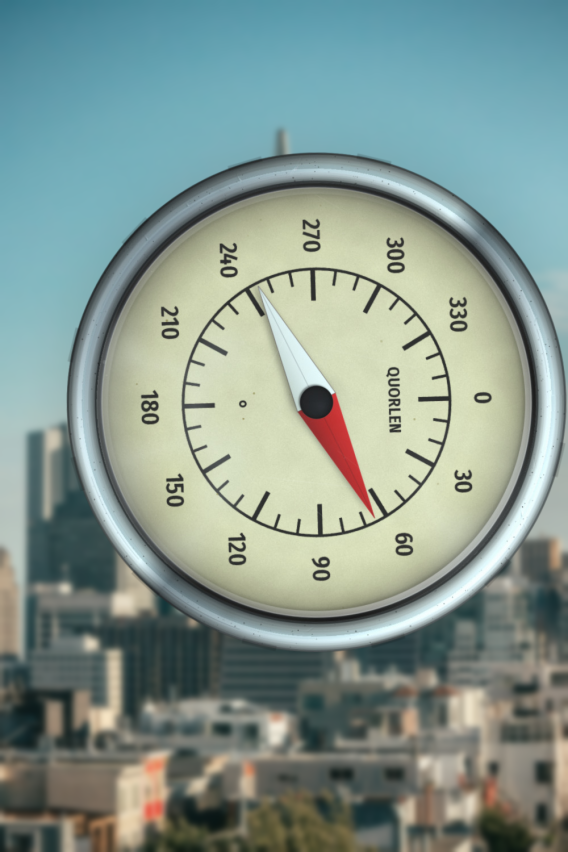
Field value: 65 °
